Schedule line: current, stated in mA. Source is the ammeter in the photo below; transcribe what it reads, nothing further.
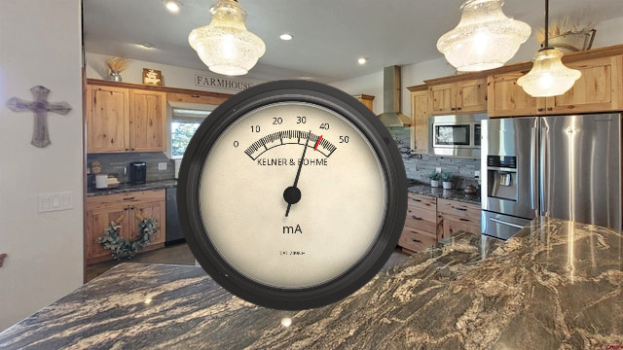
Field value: 35 mA
